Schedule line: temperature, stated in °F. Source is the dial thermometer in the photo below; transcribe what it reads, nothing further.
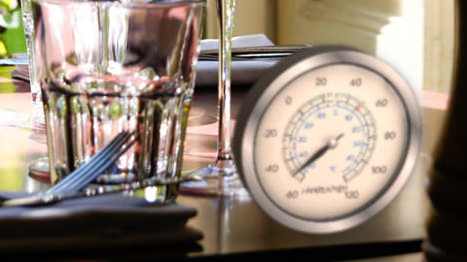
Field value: -50 °F
